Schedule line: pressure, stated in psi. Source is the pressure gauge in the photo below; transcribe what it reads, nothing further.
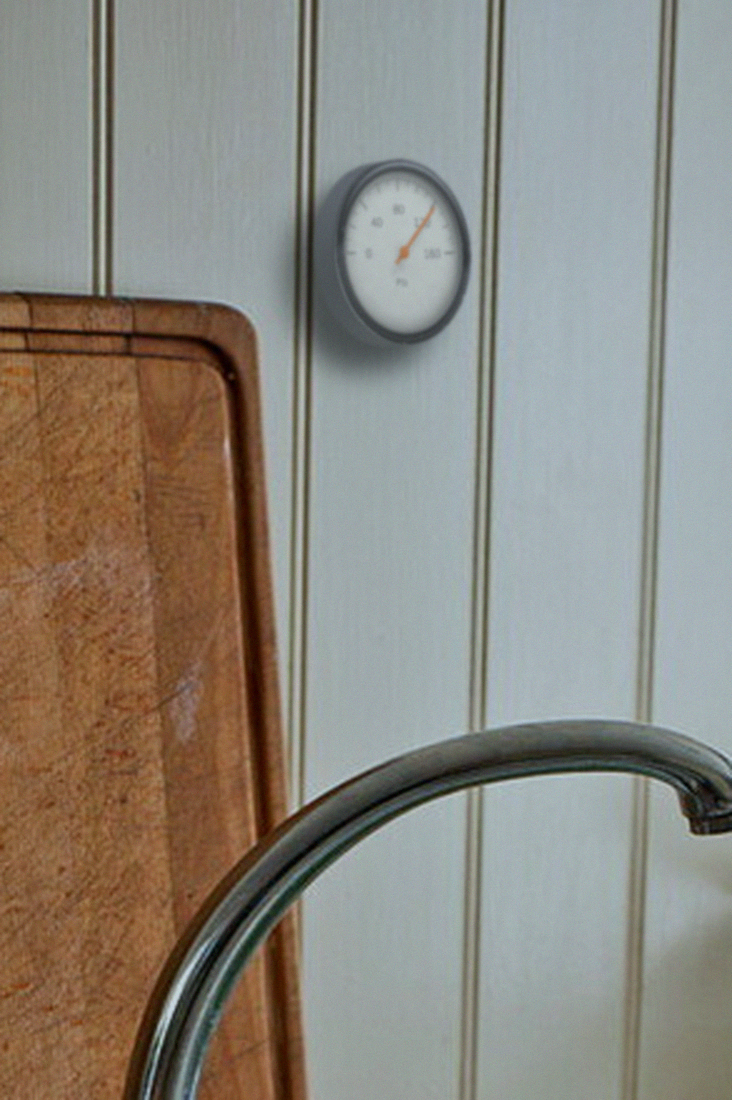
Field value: 120 psi
